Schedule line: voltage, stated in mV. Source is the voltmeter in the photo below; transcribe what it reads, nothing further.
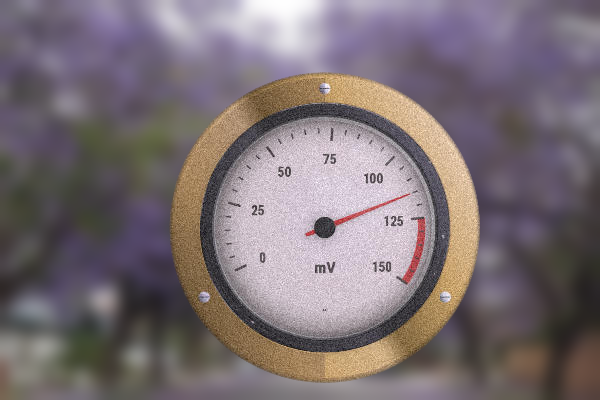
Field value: 115 mV
